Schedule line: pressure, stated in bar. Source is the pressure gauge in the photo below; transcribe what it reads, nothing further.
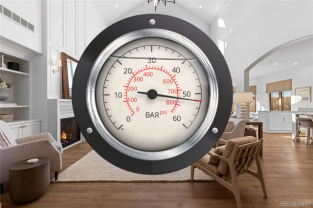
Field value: 52 bar
